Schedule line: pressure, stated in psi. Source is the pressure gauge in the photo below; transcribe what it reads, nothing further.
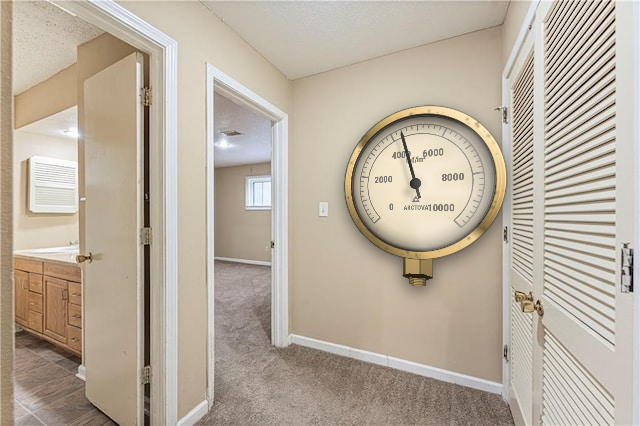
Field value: 4400 psi
